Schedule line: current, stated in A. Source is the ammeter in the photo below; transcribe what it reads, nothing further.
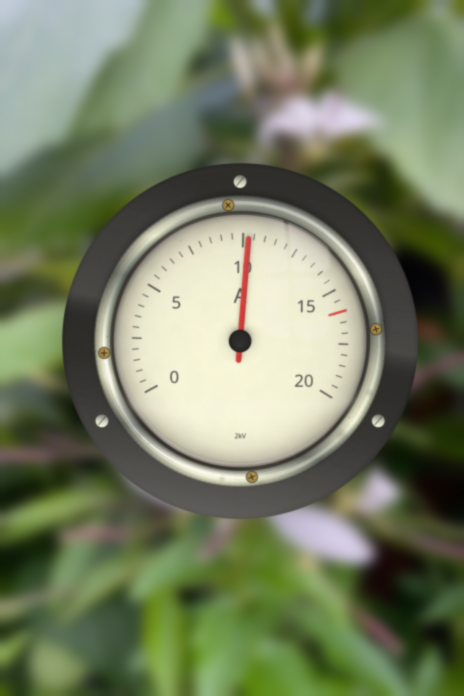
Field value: 10.25 A
